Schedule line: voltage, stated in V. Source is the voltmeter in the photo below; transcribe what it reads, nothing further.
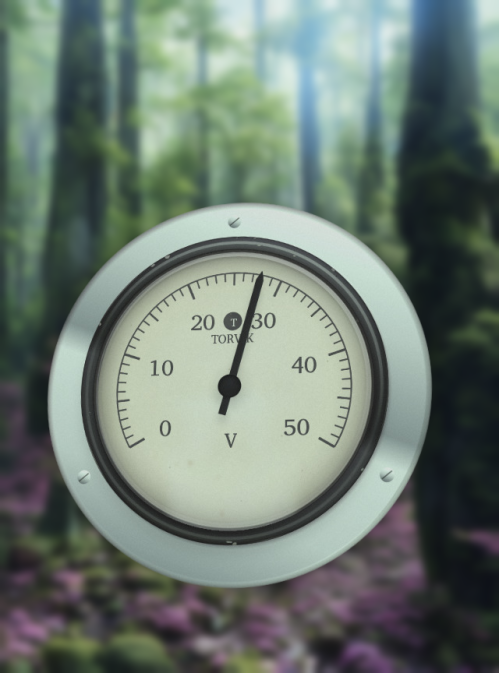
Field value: 28 V
